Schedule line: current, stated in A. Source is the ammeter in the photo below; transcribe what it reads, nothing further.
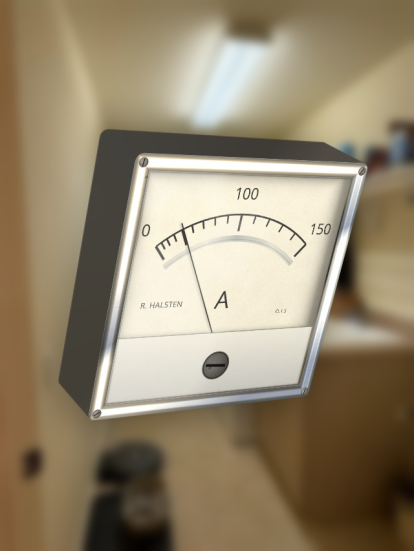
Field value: 50 A
